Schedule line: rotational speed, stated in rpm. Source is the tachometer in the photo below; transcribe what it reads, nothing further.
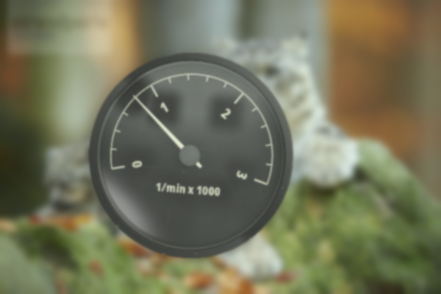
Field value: 800 rpm
